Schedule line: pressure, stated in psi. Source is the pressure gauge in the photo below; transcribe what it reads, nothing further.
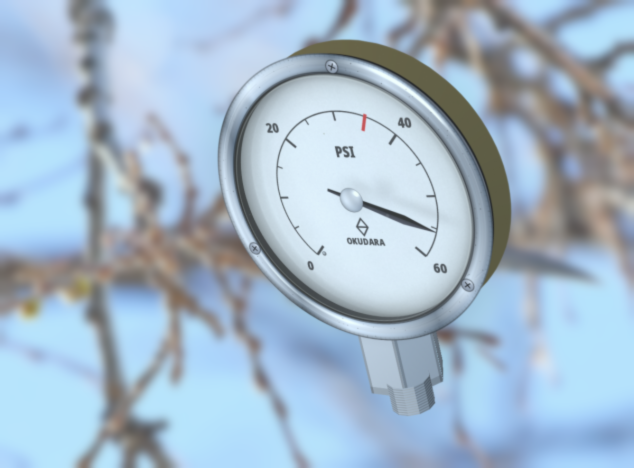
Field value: 55 psi
